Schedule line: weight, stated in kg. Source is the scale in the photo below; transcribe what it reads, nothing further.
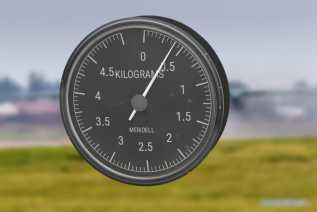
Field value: 0.4 kg
